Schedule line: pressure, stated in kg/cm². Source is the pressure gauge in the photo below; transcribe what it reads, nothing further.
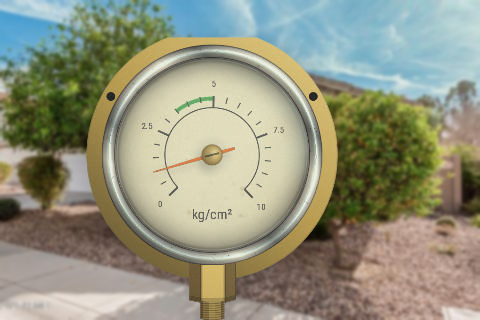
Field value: 1 kg/cm²
